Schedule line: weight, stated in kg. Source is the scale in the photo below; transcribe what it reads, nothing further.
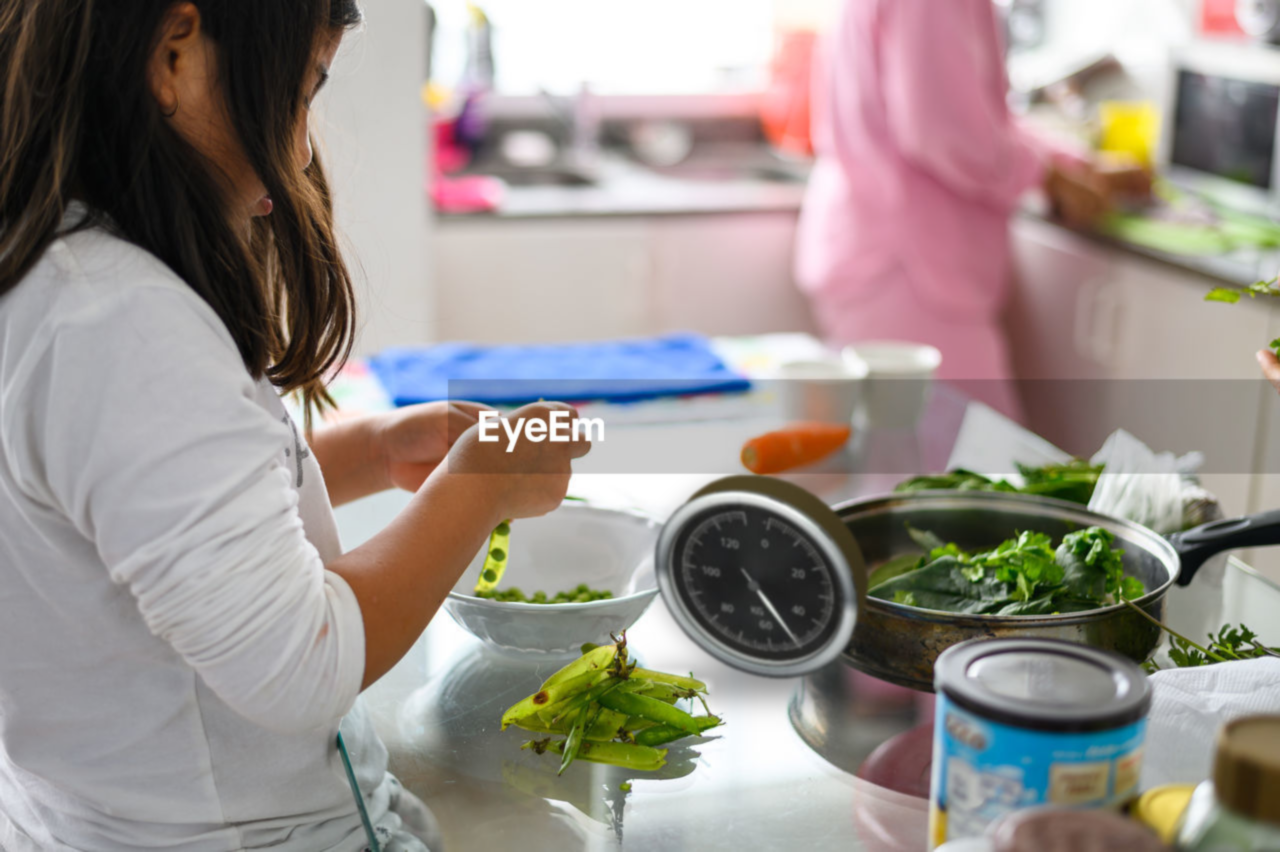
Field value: 50 kg
